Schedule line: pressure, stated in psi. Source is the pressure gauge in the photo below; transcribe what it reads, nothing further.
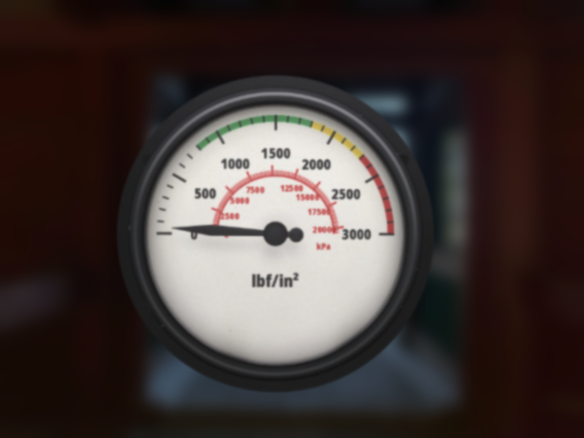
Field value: 50 psi
